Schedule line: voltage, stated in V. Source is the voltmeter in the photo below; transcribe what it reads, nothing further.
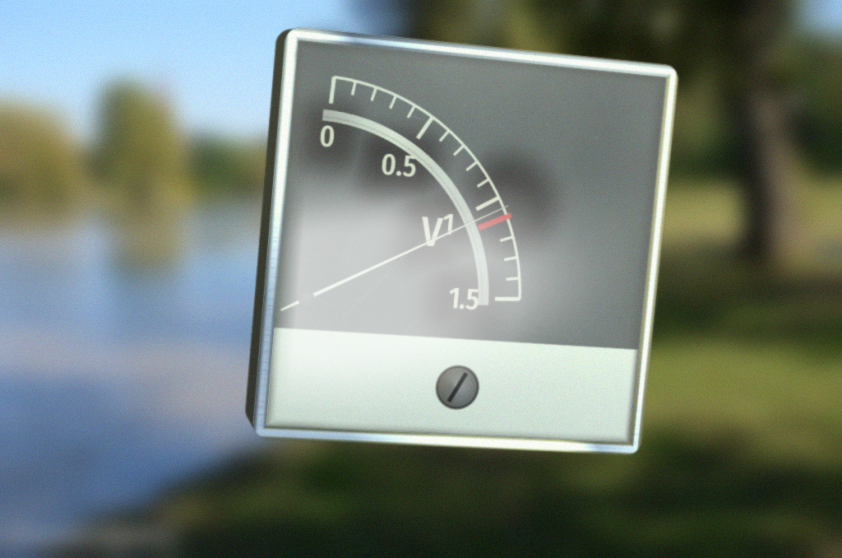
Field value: 1.05 V
